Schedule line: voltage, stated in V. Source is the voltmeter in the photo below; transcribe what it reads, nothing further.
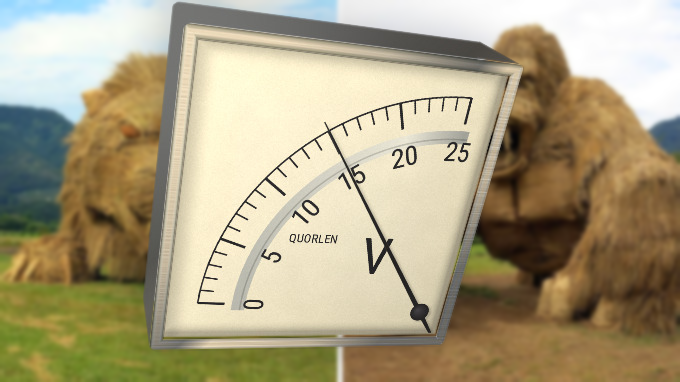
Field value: 15 V
